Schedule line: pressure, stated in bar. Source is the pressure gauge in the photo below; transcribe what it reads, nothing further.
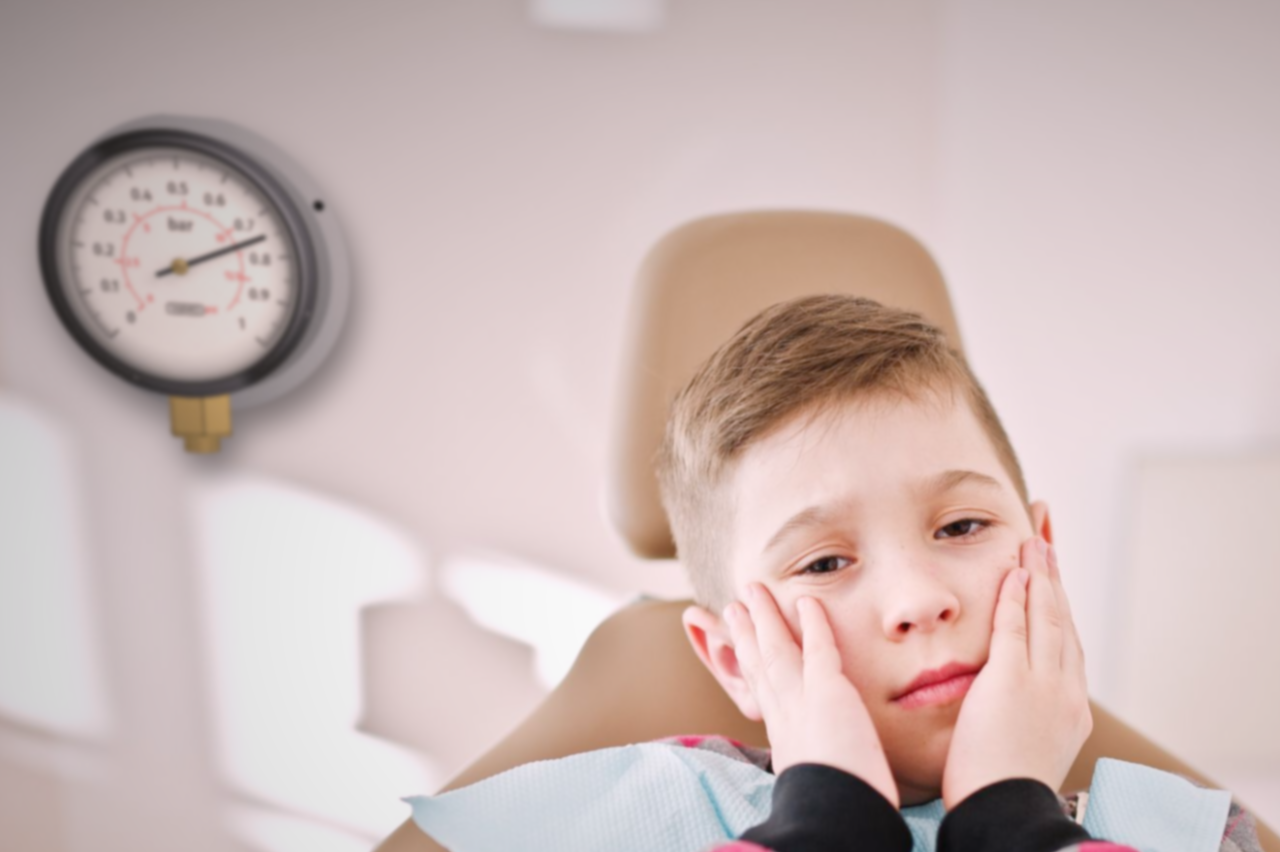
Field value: 0.75 bar
